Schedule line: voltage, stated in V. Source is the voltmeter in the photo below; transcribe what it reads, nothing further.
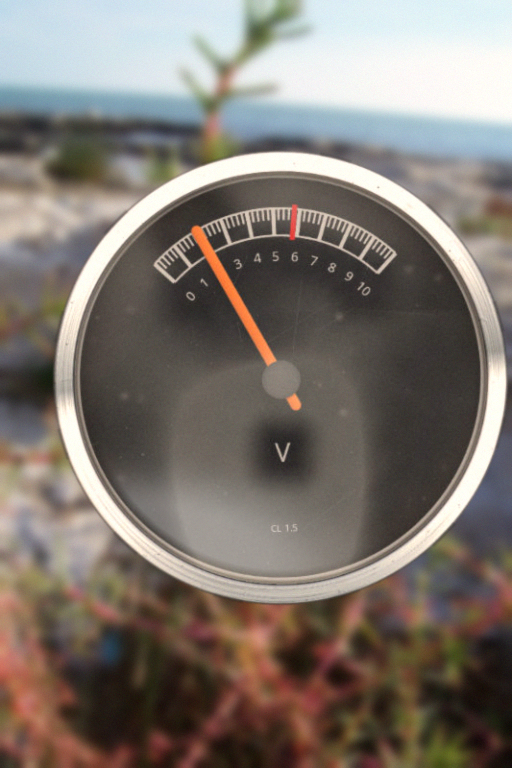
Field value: 2 V
